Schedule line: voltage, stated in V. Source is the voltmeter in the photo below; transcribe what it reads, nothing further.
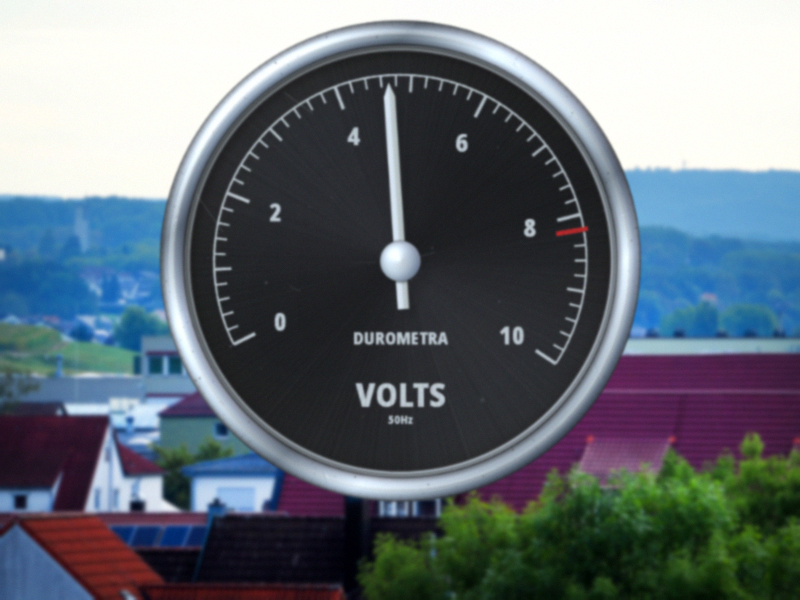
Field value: 4.7 V
